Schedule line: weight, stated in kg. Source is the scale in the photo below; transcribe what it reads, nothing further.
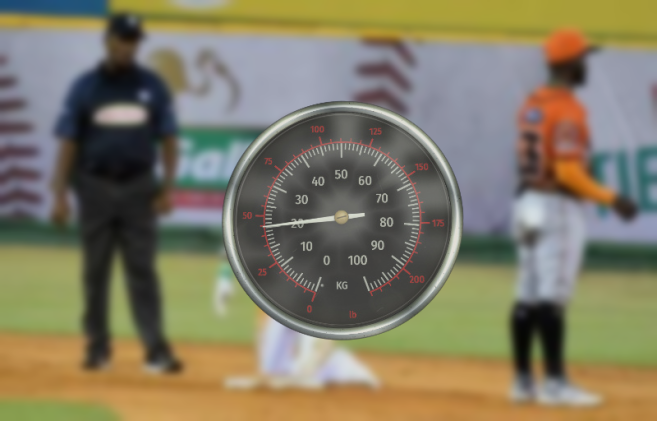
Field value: 20 kg
